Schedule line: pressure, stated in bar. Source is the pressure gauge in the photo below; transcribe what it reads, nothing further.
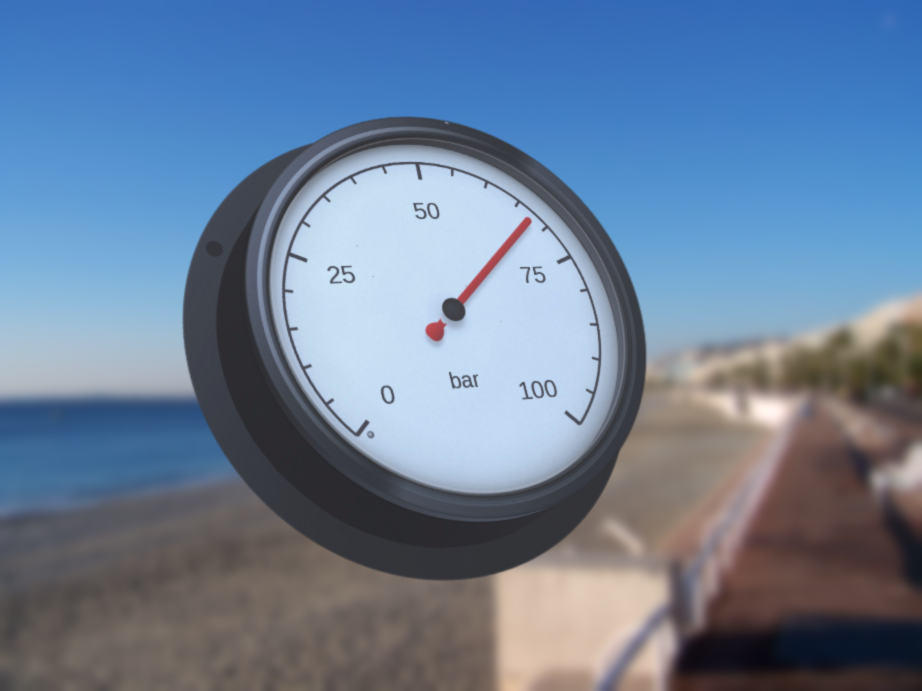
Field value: 67.5 bar
